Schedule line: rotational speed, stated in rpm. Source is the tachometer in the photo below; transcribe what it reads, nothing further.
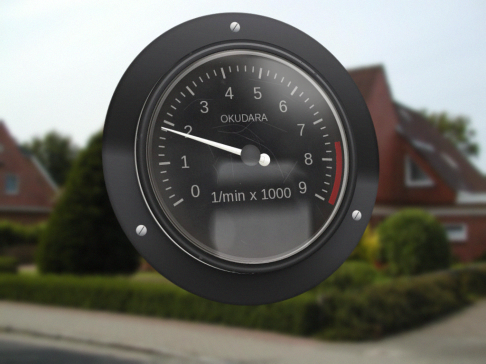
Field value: 1800 rpm
